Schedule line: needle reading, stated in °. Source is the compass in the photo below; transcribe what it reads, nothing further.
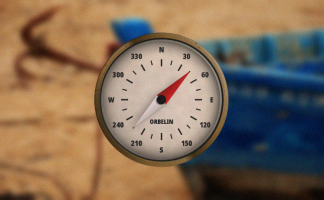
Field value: 45 °
